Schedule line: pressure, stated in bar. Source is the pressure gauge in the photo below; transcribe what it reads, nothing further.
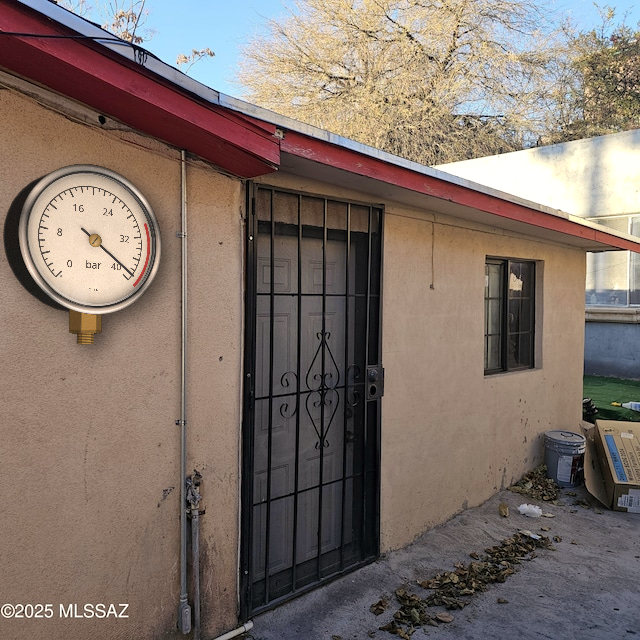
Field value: 39 bar
